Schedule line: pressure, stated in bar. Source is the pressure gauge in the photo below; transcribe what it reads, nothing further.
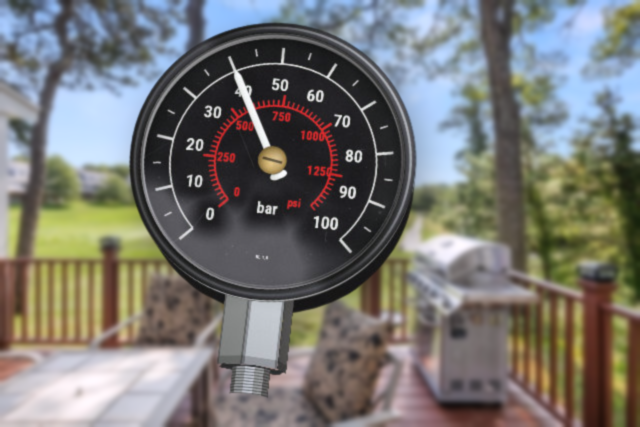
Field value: 40 bar
